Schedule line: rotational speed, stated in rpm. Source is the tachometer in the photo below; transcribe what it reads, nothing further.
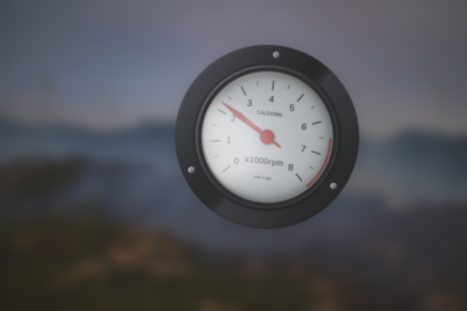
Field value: 2250 rpm
